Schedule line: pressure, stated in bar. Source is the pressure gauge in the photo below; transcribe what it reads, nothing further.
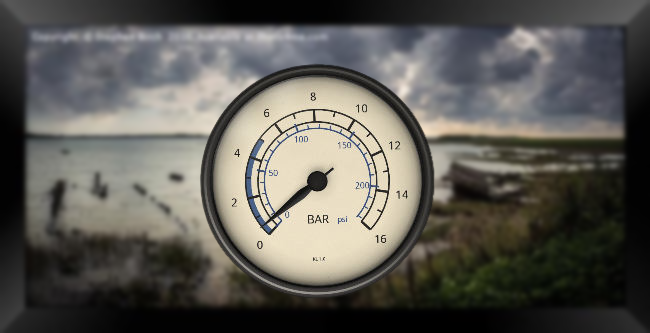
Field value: 0.5 bar
